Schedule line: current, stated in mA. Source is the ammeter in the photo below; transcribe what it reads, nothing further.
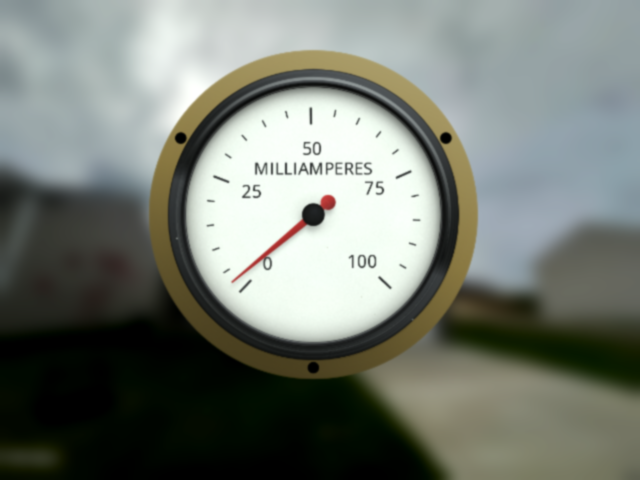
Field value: 2.5 mA
